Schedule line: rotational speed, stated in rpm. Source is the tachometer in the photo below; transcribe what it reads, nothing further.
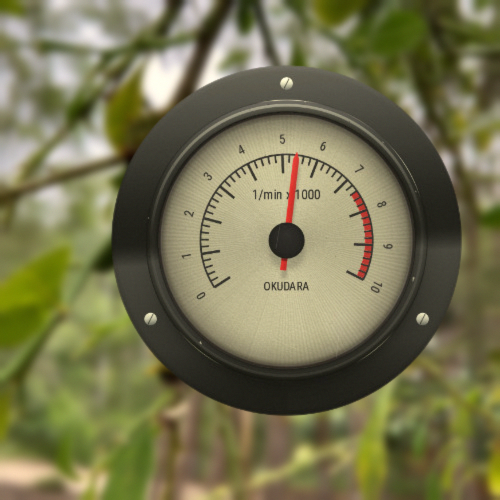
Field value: 5400 rpm
